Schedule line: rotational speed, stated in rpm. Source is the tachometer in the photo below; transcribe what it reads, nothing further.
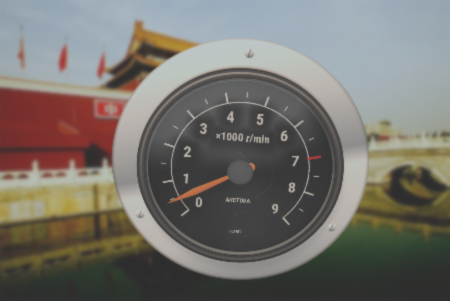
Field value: 500 rpm
